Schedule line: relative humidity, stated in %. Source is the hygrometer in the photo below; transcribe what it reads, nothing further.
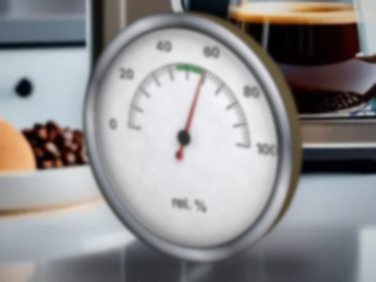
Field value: 60 %
